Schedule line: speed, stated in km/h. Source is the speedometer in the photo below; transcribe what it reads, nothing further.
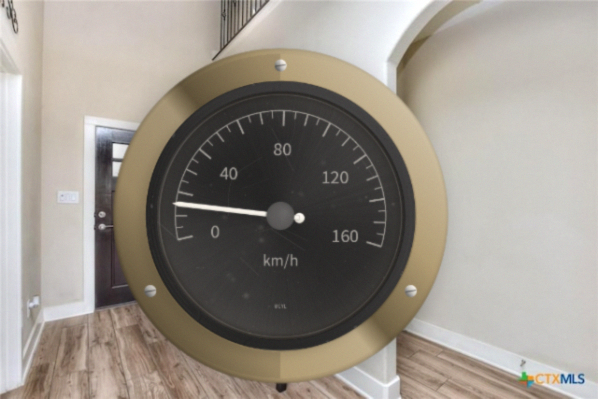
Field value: 15 km/h
